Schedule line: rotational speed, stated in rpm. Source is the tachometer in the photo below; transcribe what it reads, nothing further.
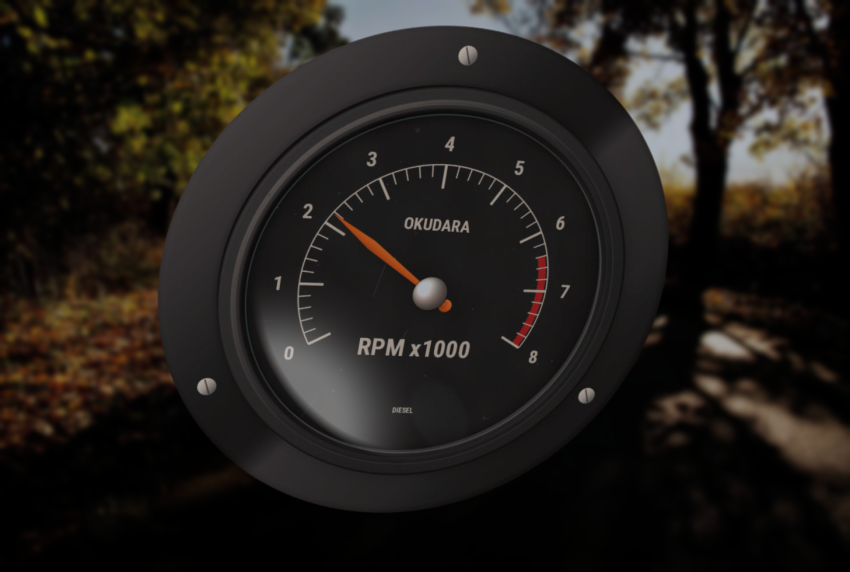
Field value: 2200 rpm
